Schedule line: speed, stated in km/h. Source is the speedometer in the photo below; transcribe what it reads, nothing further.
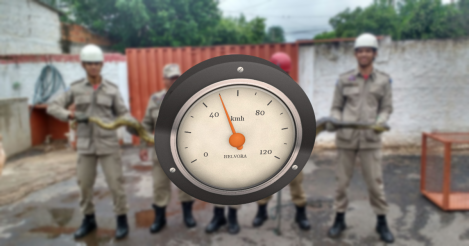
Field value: 50 km/h
